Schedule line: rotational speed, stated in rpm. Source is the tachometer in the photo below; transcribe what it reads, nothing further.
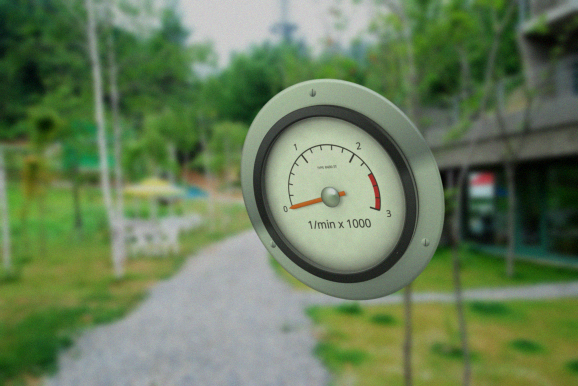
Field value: 0 rpm
